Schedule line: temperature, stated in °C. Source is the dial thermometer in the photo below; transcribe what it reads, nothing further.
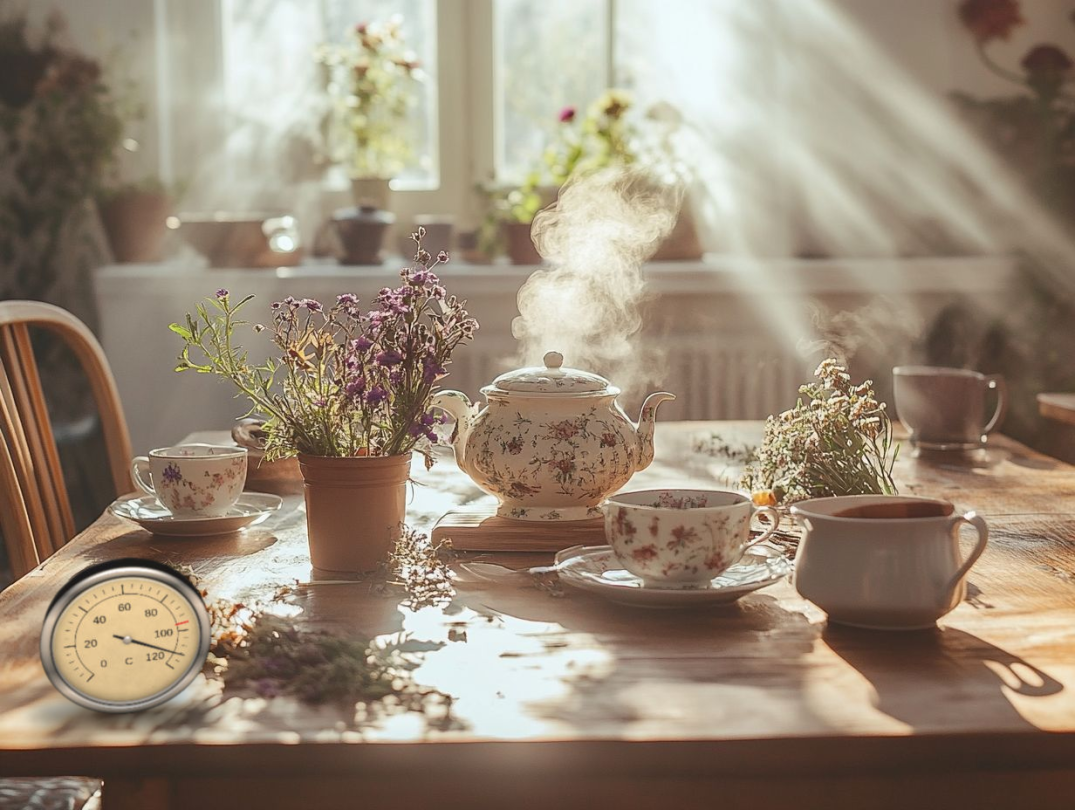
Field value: 112 °C
